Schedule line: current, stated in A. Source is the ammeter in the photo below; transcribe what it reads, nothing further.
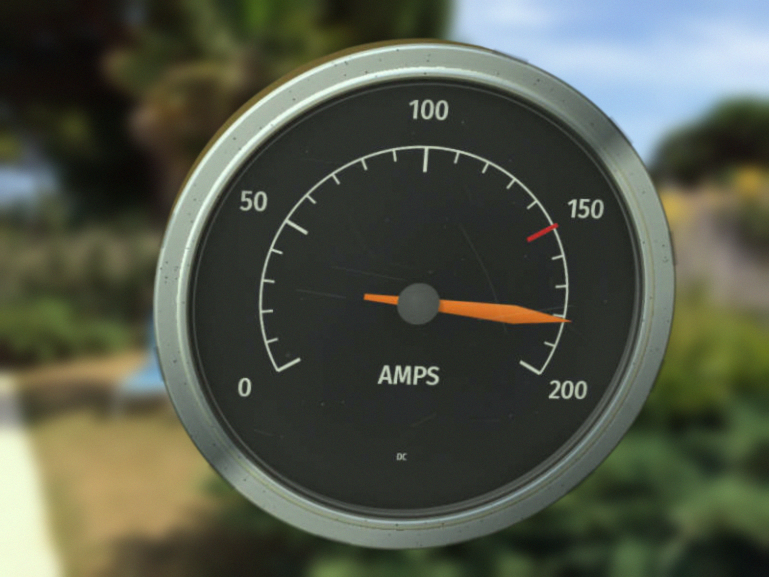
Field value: 180 A
